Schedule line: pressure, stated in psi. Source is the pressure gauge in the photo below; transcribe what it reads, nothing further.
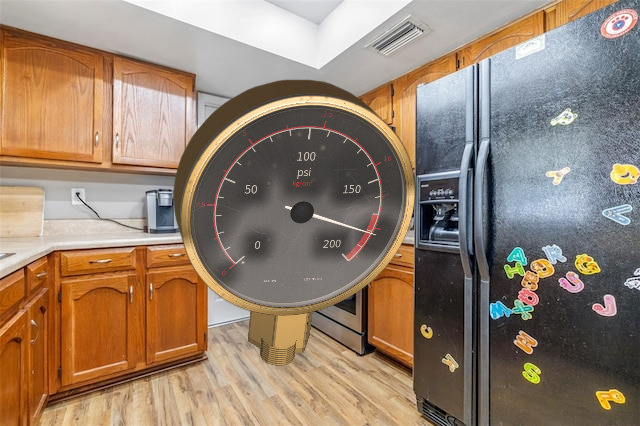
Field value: 180 psi
